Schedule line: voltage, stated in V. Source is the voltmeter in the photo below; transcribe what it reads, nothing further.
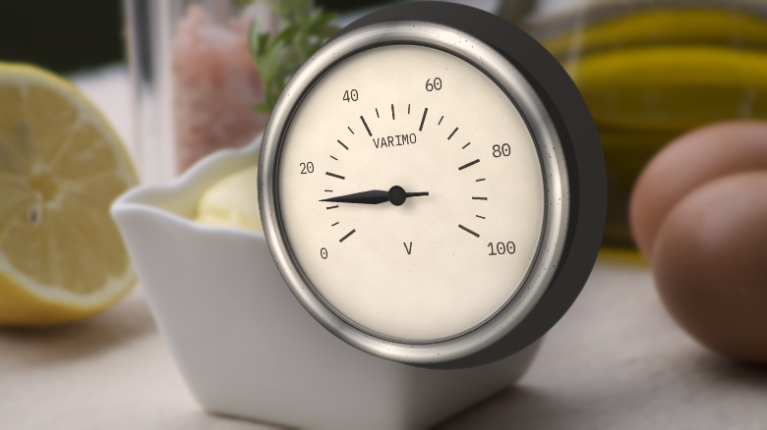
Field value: 12.5 V
